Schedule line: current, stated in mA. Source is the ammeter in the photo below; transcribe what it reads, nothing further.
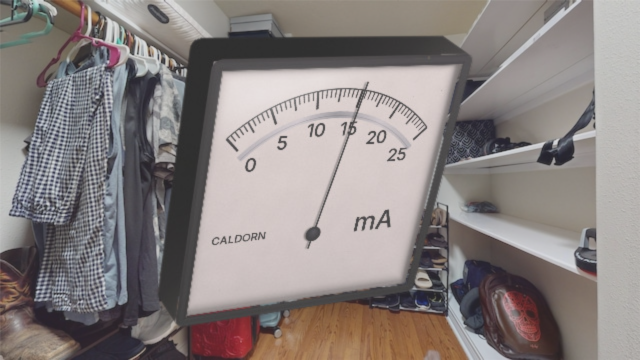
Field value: 15 mA
